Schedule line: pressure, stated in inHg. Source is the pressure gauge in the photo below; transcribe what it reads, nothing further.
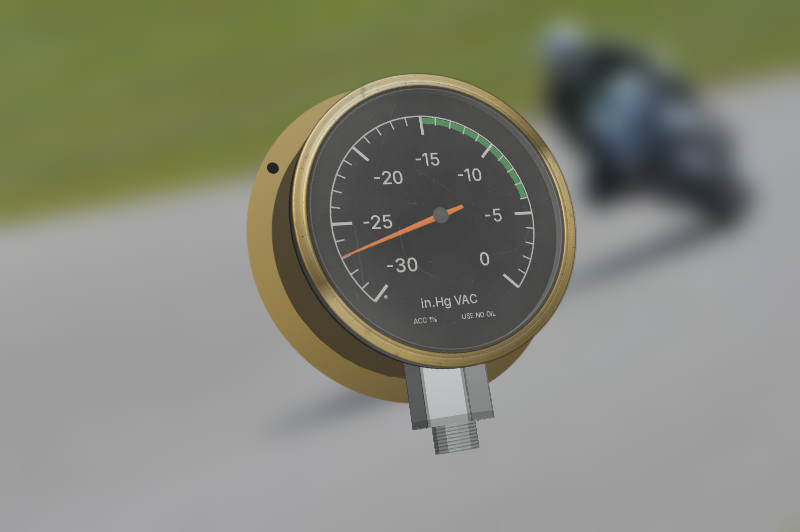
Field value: -27 inHg
